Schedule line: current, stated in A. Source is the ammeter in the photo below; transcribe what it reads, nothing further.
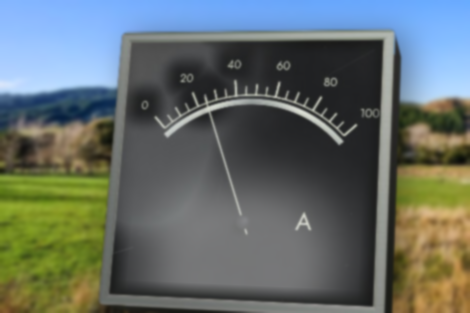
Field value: 25 A
